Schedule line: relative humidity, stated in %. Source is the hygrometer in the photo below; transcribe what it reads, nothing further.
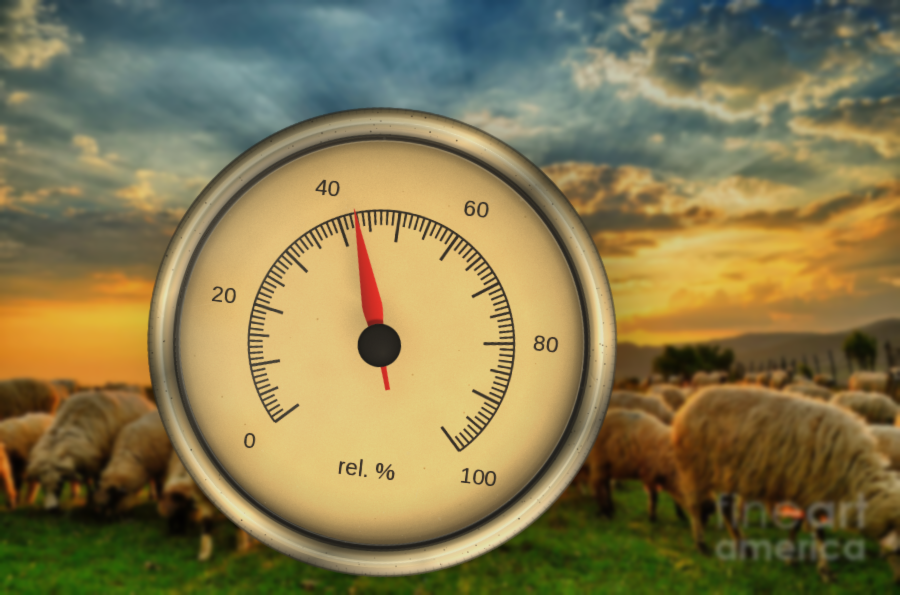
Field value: 43 %
